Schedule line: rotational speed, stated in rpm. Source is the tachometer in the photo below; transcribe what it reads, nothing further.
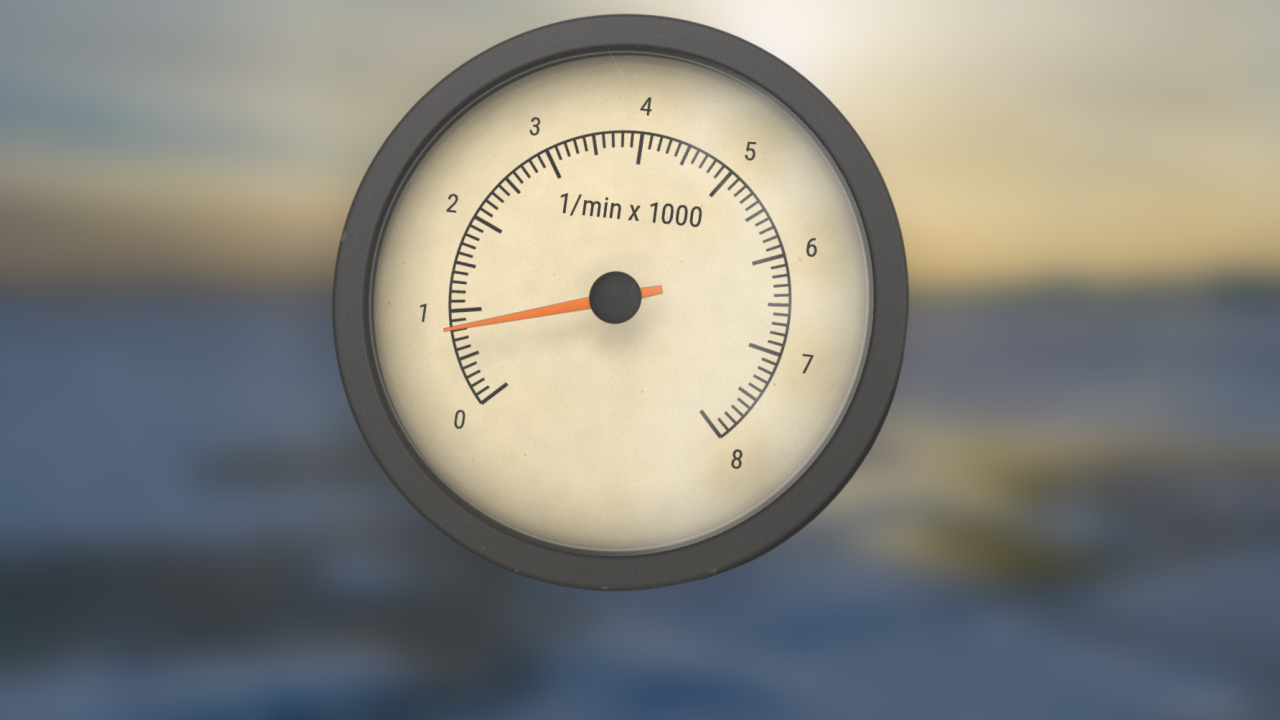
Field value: 800 rpm
